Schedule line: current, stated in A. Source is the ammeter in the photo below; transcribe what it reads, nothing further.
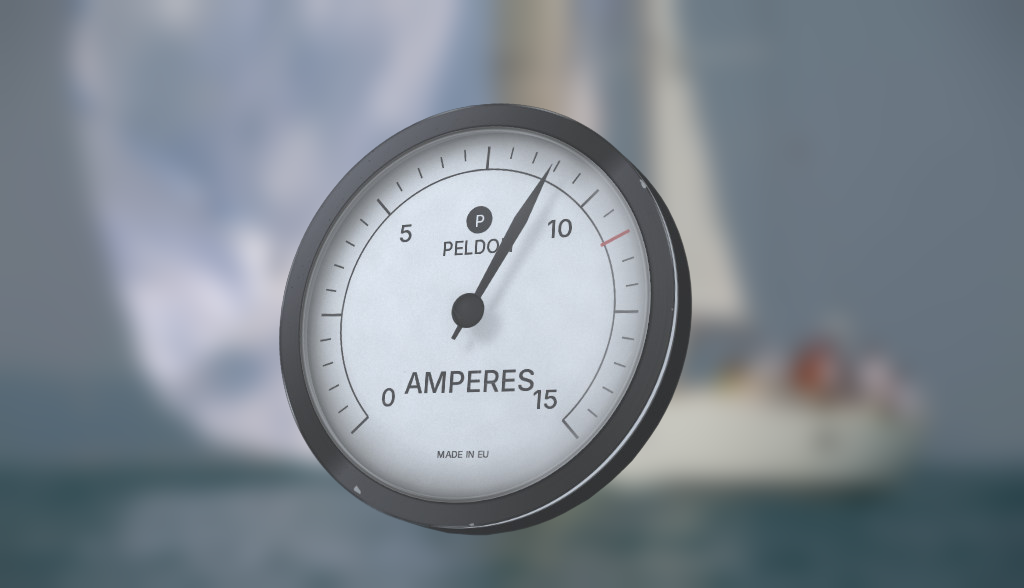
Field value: 9 A
